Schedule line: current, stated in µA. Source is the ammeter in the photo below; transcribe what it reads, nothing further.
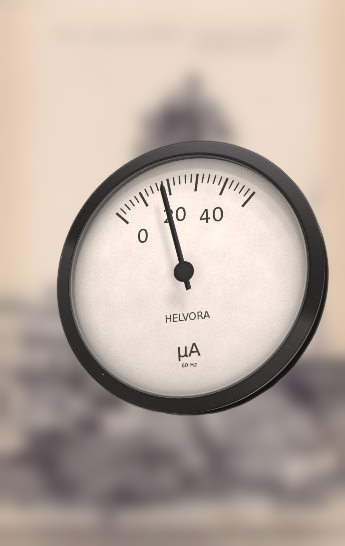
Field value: 18 µA
